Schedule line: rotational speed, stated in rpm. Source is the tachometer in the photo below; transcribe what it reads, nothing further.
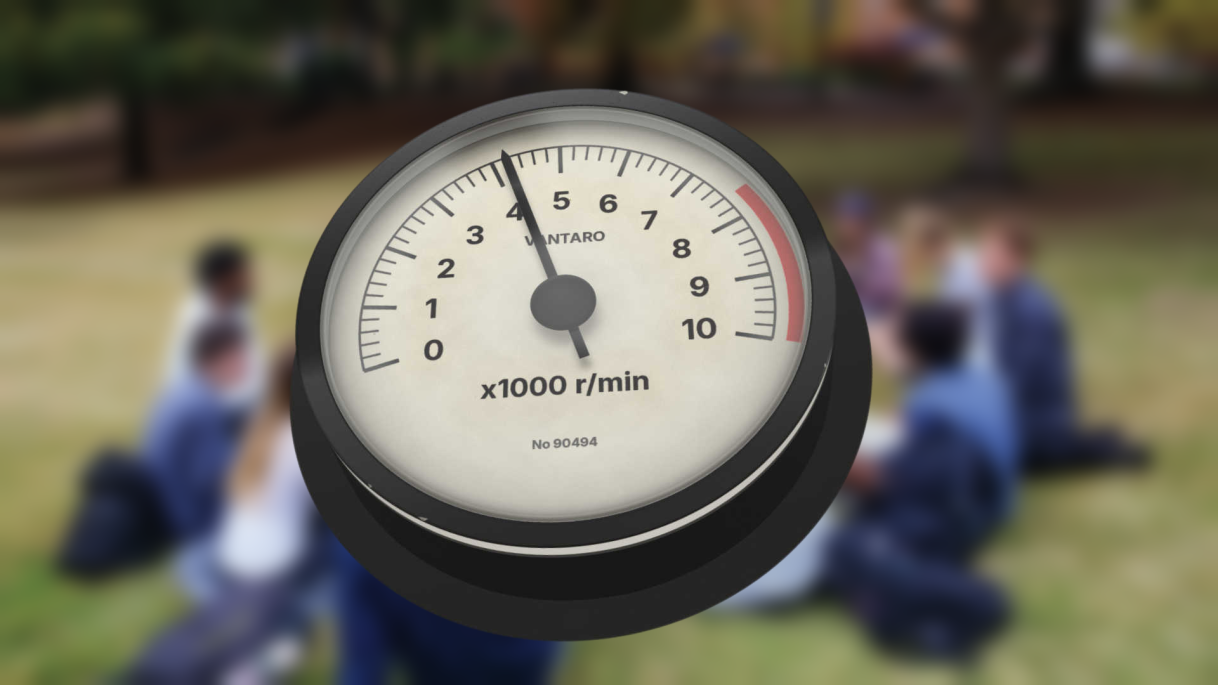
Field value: 4200 rpm
